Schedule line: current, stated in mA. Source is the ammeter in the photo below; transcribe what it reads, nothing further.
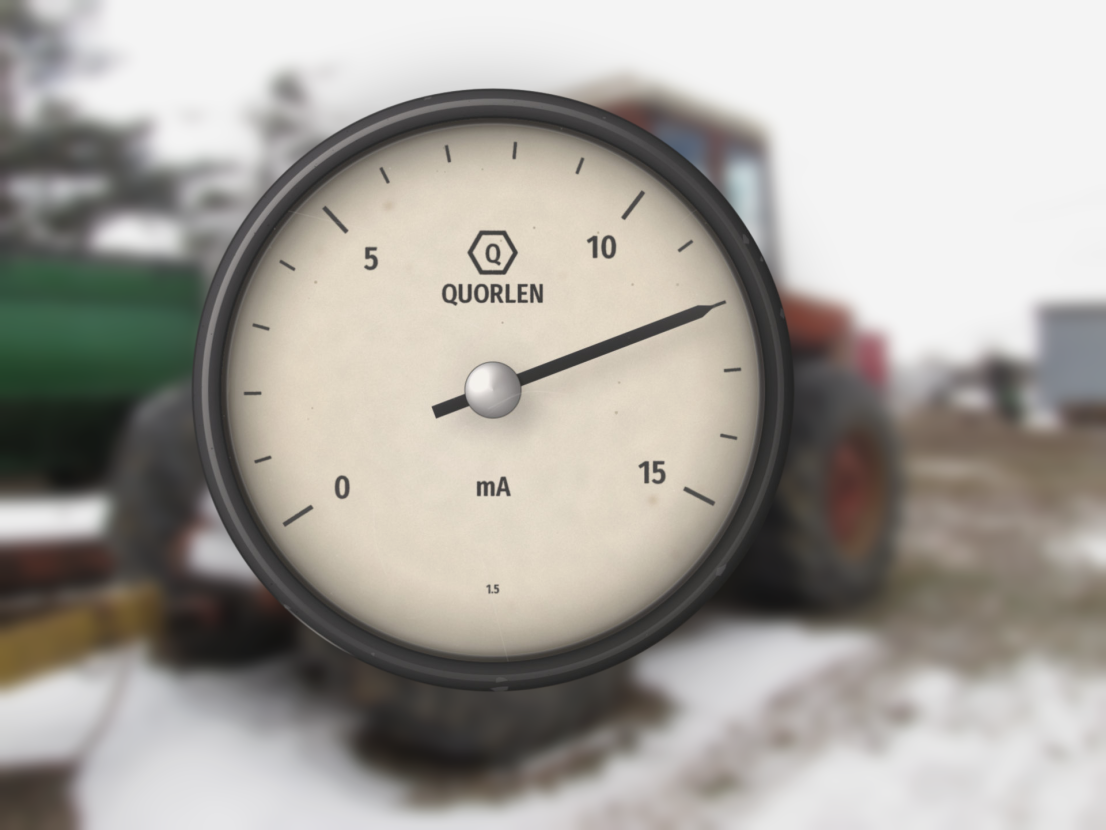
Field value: 12 mA
